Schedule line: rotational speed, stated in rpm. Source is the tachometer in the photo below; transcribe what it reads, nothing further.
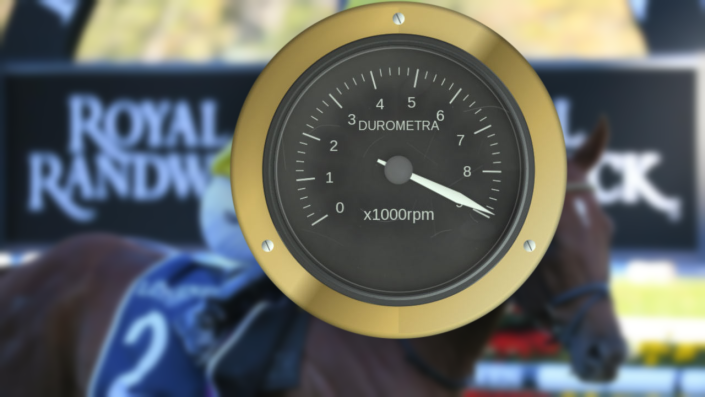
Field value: 8900 rpm
